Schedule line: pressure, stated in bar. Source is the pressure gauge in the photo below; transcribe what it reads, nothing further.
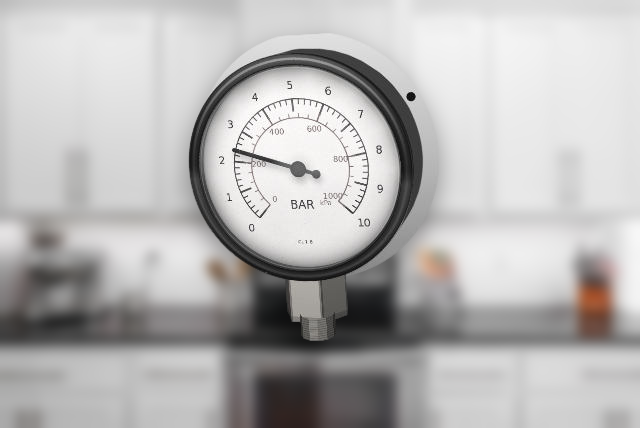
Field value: 2.4 bar
